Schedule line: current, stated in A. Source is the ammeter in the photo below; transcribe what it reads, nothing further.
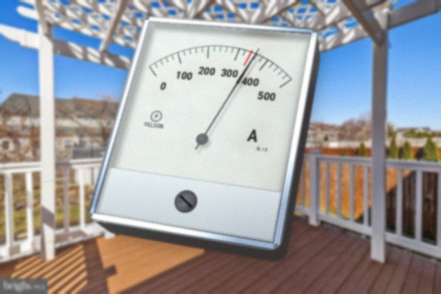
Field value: 360 A
